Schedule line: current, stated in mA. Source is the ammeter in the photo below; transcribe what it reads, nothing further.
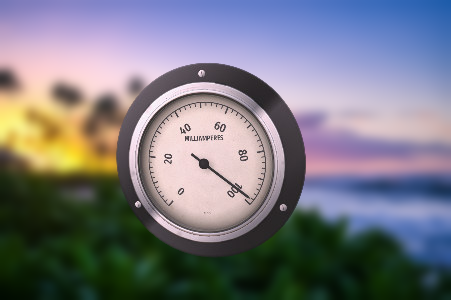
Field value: 98 mA
